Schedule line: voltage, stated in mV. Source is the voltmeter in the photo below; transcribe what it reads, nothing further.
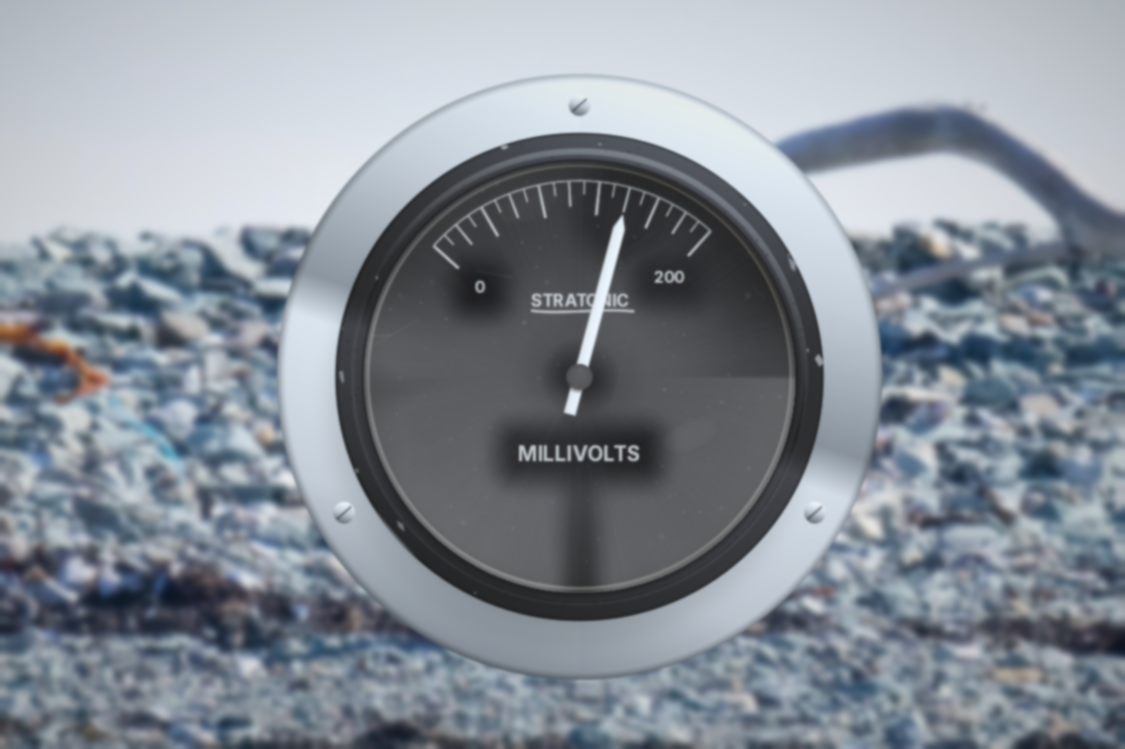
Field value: 140 mV
